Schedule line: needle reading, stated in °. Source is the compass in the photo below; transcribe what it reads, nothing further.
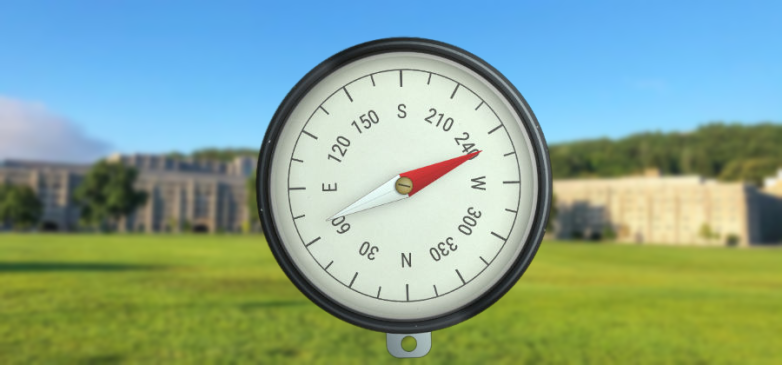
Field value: 247.5 °
